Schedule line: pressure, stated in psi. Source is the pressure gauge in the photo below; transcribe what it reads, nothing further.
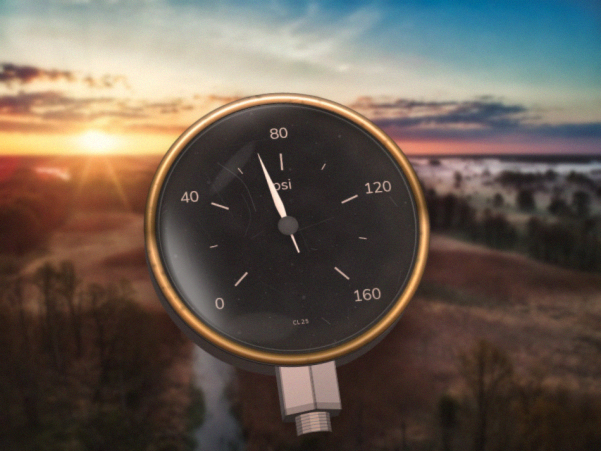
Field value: 70 psi
